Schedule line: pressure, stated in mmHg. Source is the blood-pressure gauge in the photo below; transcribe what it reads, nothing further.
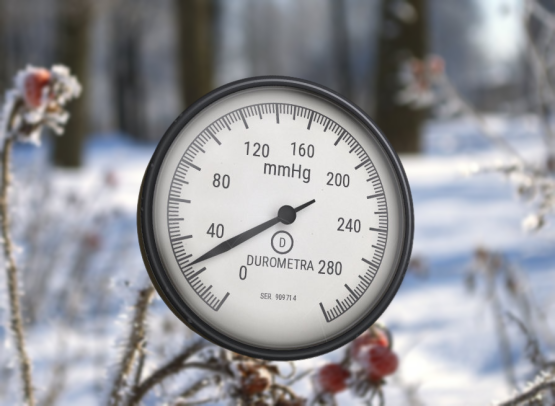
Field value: 26 mmHg
